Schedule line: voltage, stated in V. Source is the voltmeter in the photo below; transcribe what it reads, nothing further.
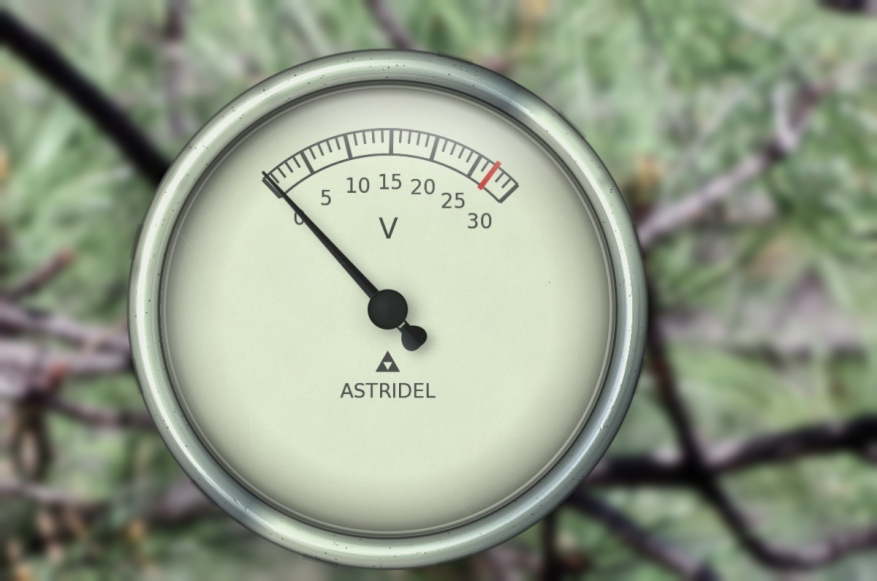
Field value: 0.5 V
